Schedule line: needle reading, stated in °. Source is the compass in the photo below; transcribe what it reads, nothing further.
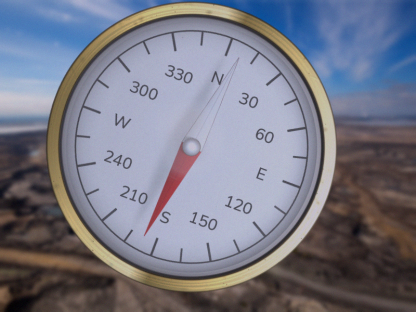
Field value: 187.5 °
